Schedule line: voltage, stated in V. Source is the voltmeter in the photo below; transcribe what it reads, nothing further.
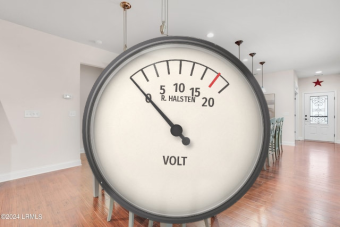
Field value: 0 V
